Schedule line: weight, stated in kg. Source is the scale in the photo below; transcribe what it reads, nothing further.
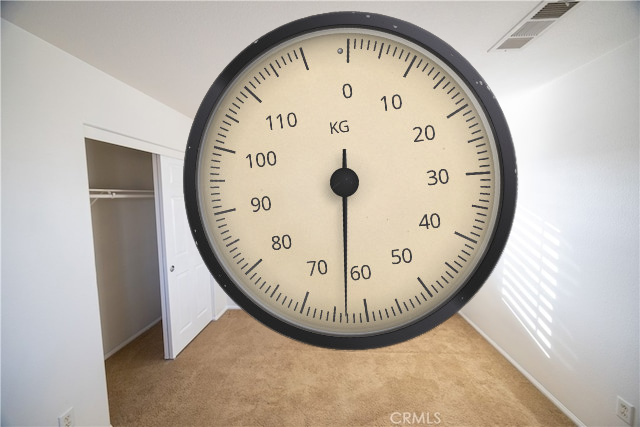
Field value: 63 kg
